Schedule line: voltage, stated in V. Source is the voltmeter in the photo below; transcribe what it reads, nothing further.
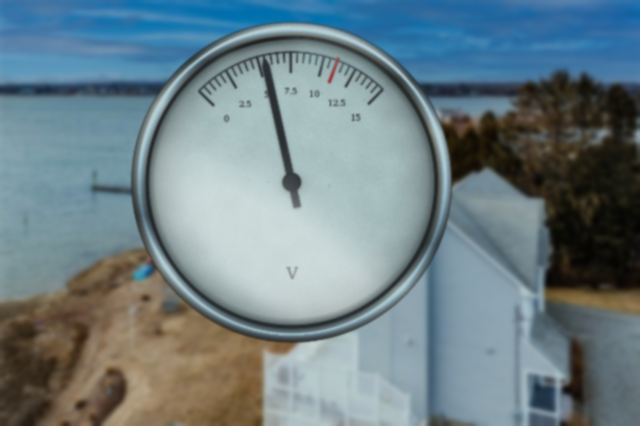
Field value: 5.5 V
